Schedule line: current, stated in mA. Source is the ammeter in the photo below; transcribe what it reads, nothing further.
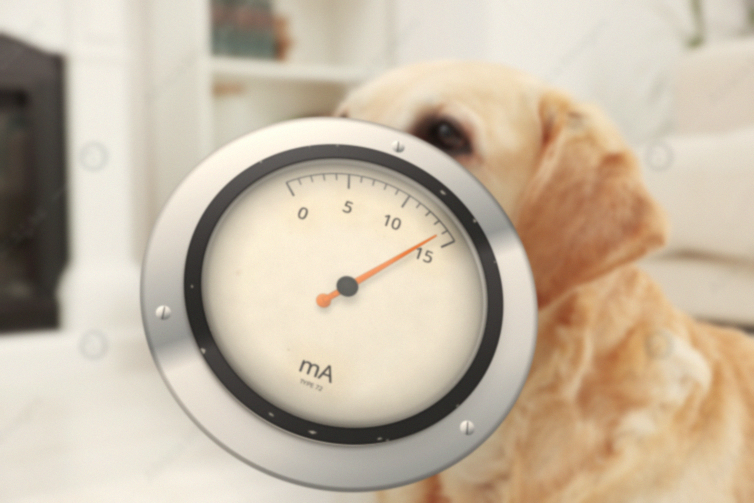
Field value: 14 mA
